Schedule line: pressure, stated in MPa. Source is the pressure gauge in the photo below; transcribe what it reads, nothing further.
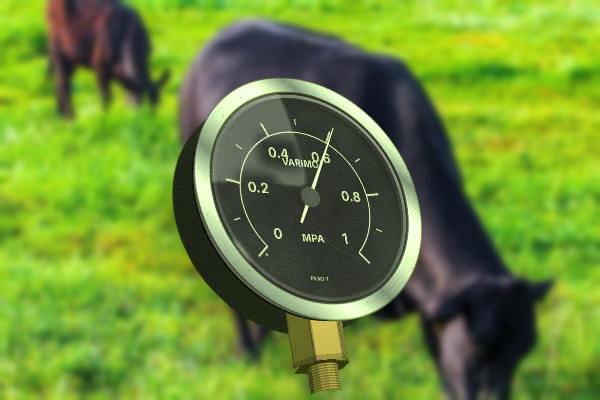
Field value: 0.6 MPa
